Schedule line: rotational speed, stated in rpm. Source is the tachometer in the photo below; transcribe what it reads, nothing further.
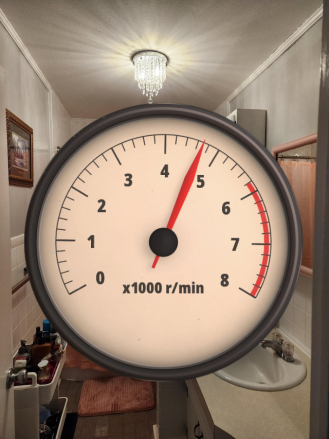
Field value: 4700 rpm
